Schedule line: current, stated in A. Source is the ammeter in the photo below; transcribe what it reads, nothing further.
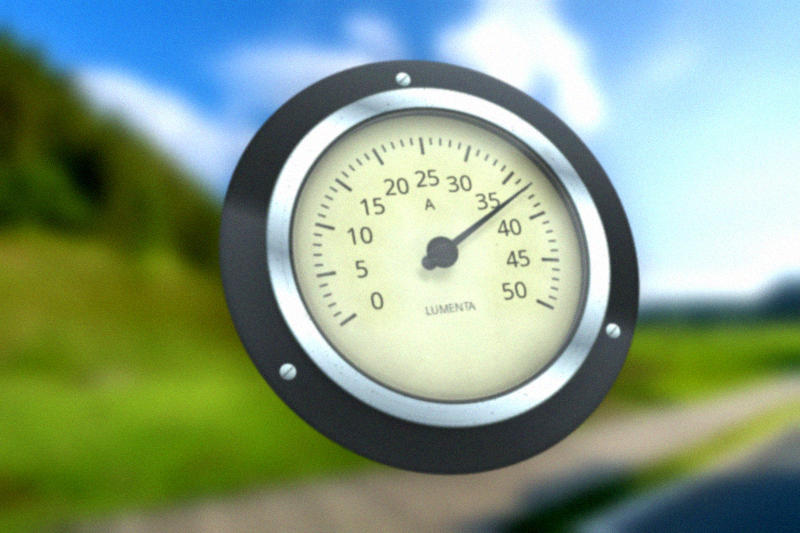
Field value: 37 A
